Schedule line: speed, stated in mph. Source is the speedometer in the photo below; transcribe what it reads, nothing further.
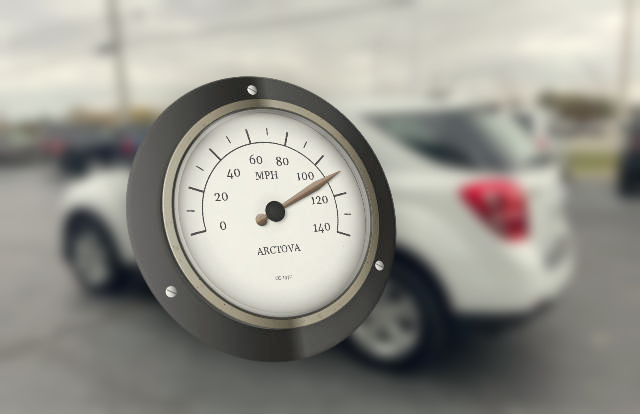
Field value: 110 mph
